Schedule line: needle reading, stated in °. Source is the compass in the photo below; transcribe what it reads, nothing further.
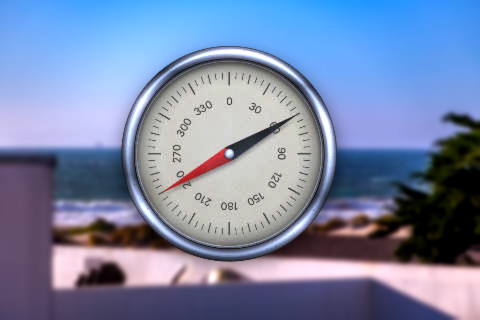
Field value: 240 °
